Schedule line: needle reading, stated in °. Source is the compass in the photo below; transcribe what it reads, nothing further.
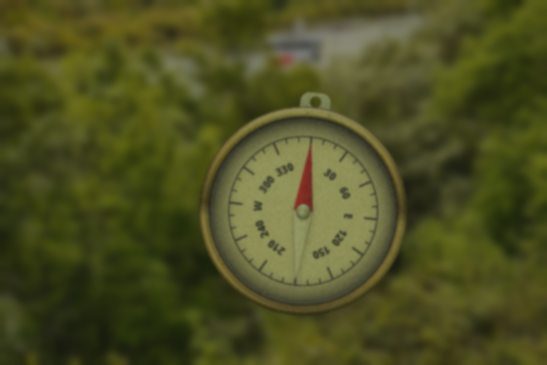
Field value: 0 °
